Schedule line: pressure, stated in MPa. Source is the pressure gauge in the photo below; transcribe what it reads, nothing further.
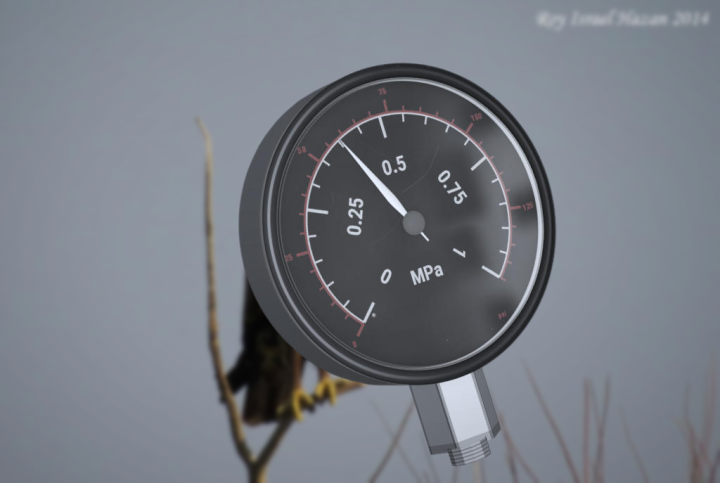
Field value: 0.4 MPa
